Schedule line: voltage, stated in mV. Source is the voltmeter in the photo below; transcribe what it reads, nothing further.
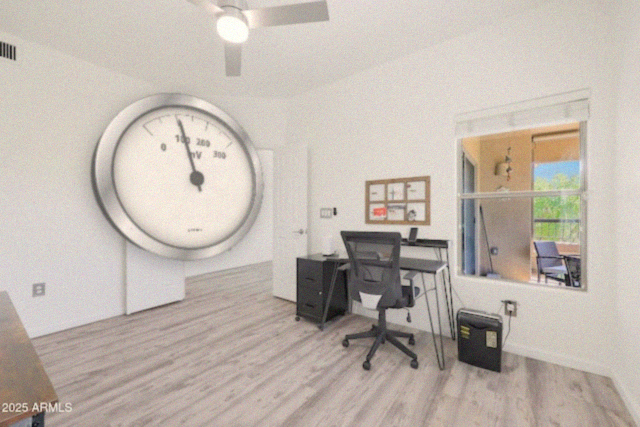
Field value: 100 mV
